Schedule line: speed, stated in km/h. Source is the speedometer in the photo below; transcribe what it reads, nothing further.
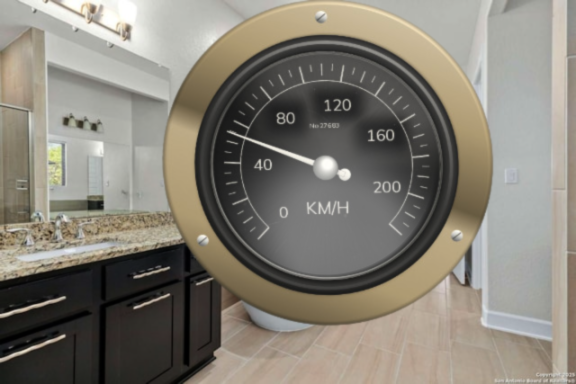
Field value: 55 km/h
